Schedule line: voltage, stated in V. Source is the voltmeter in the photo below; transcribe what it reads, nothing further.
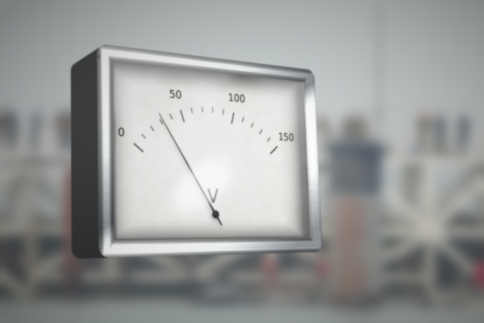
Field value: 30 V
